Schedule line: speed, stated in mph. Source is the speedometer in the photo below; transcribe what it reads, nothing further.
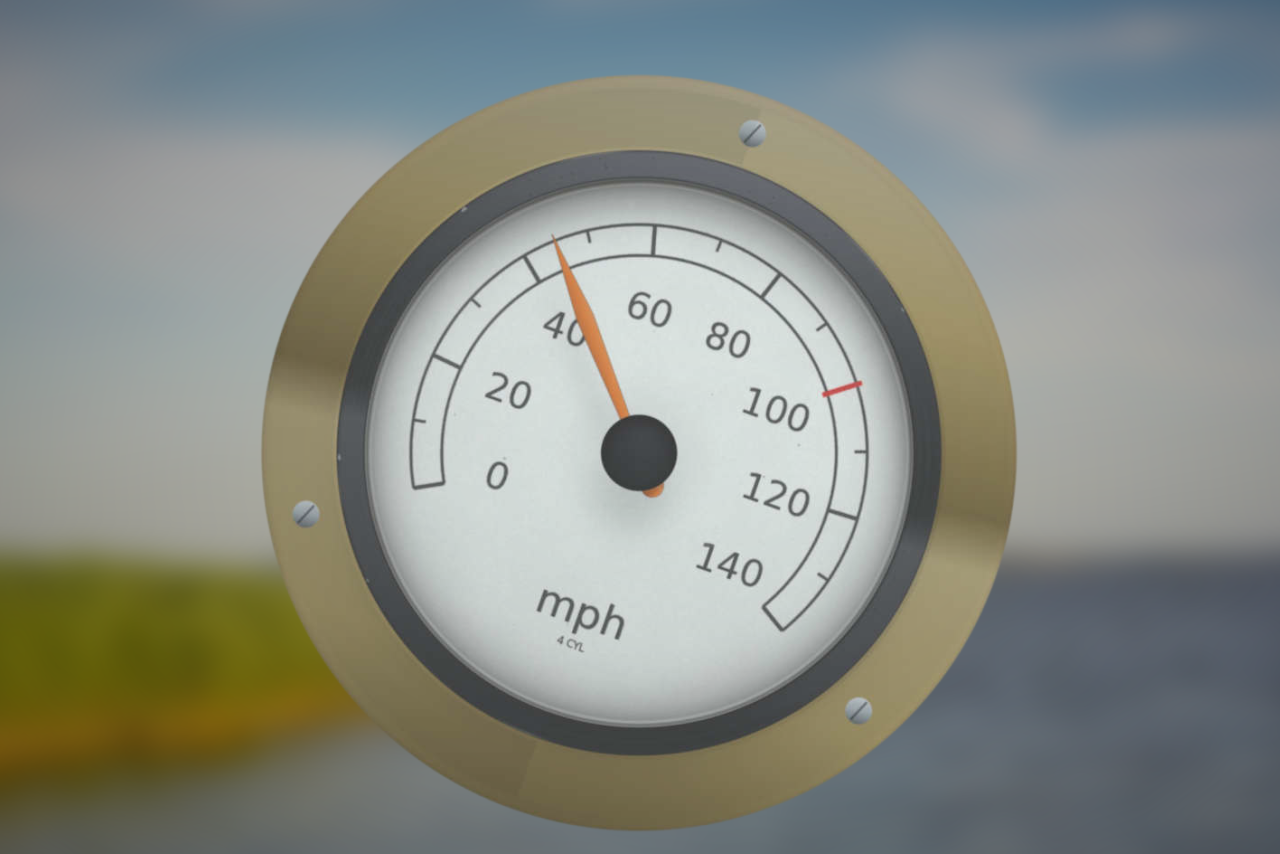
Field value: 45 mph
